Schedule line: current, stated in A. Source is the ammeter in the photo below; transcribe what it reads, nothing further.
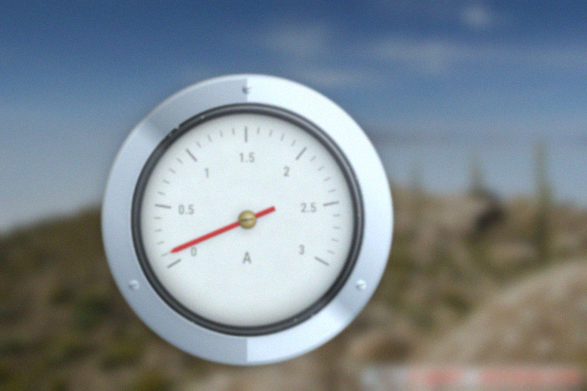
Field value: 0.1 A
